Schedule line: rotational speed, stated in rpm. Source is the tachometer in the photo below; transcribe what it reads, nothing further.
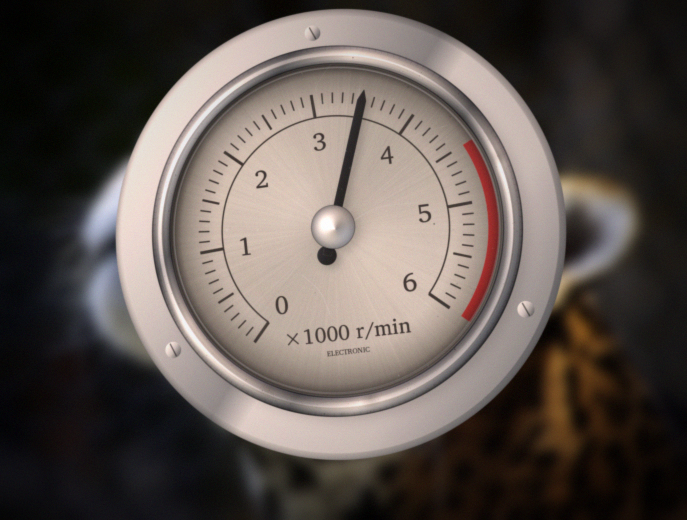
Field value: 3500 rpm
